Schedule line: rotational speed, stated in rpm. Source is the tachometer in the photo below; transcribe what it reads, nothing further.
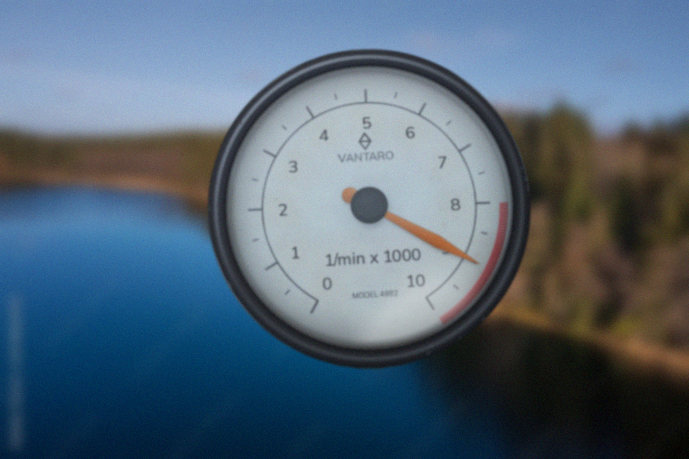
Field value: 9000 rpm
